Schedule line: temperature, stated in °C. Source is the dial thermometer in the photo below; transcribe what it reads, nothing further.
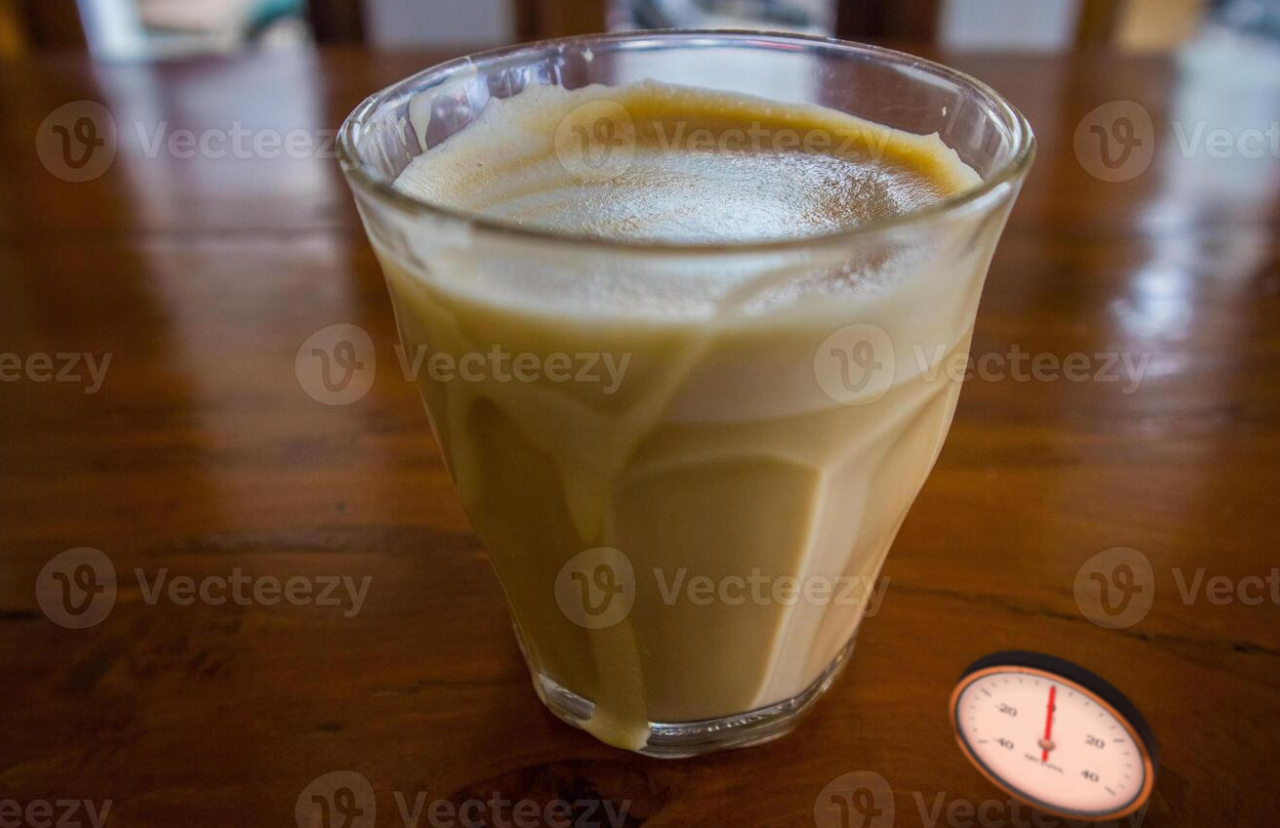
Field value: 0 °C
